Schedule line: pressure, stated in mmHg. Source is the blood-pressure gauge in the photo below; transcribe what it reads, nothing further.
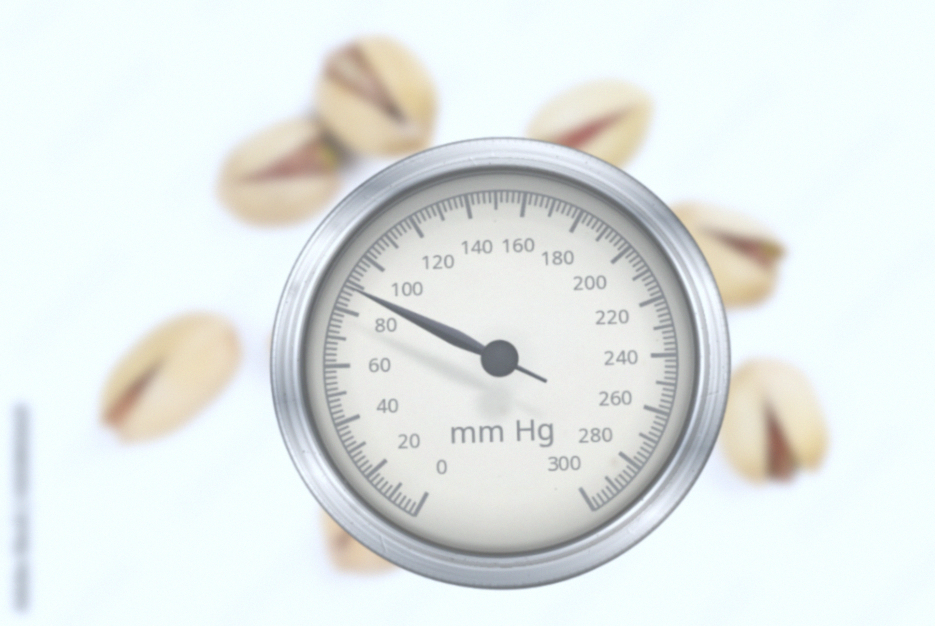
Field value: 88 mmHg
